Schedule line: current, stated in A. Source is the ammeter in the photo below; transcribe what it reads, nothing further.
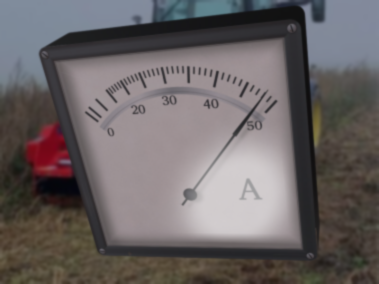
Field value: 48 A
